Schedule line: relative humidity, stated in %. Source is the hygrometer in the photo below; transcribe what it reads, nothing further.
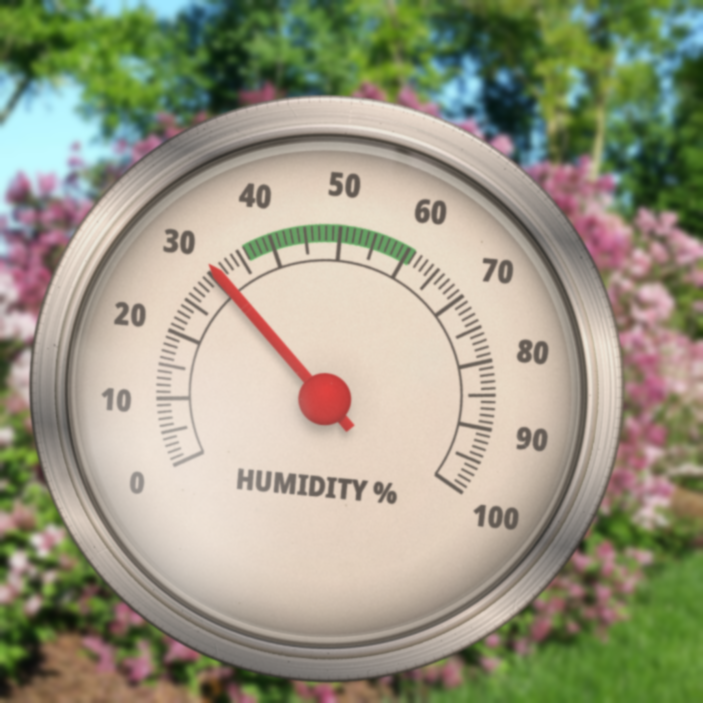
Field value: 31 %
